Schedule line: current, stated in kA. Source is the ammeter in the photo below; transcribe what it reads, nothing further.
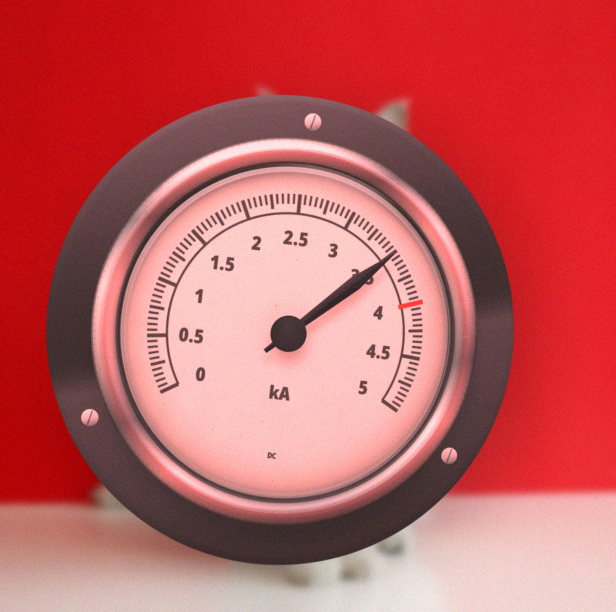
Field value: 3.5 kA
